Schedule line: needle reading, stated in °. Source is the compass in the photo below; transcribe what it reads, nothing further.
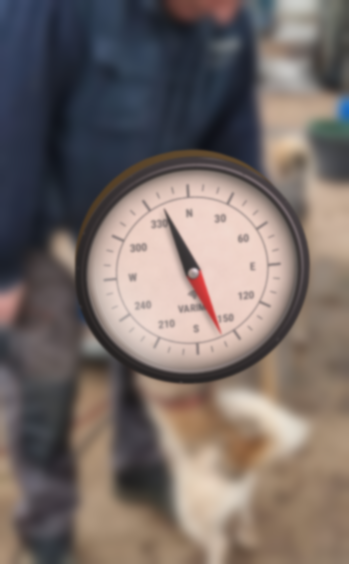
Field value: 160 °
